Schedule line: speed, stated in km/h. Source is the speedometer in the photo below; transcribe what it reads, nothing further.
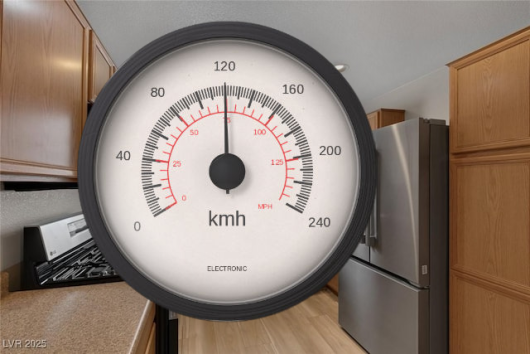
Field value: 120 km/h
